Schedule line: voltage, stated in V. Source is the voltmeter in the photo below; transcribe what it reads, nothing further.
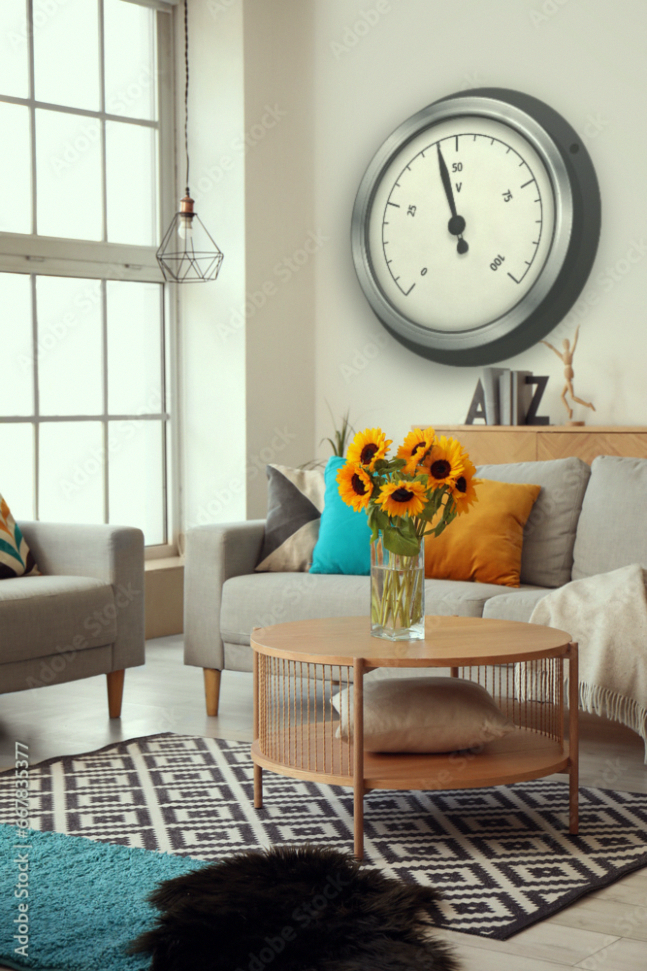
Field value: 45 V
